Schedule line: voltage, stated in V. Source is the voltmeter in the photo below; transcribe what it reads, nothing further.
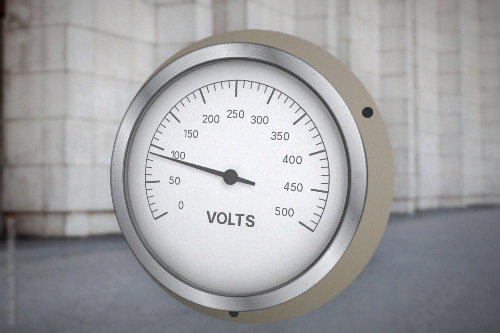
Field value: 90 V
